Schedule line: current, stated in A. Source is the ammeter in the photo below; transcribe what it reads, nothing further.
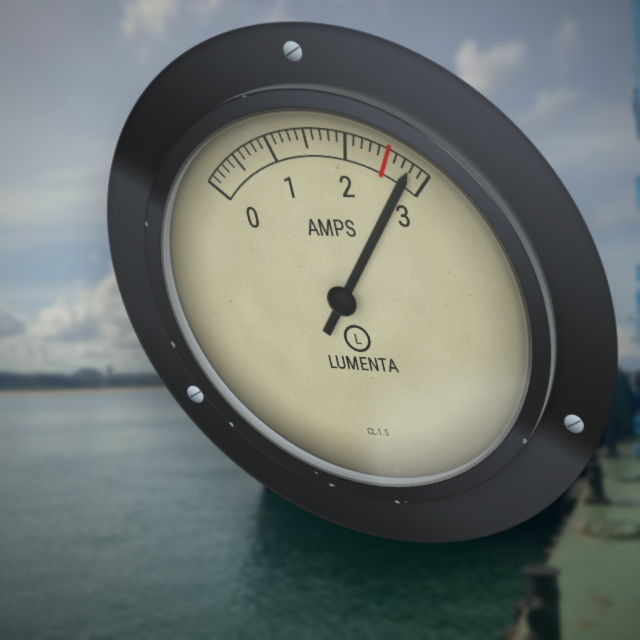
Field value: 2.8 A
